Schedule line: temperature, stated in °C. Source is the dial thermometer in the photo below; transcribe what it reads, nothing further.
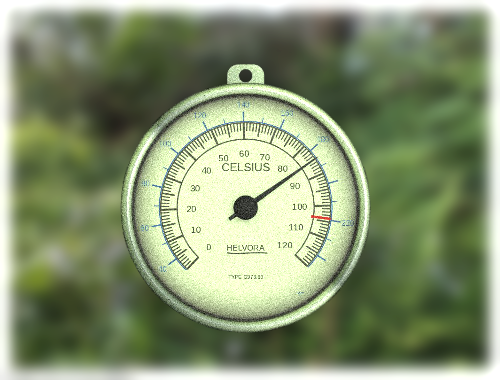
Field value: 85 °C
